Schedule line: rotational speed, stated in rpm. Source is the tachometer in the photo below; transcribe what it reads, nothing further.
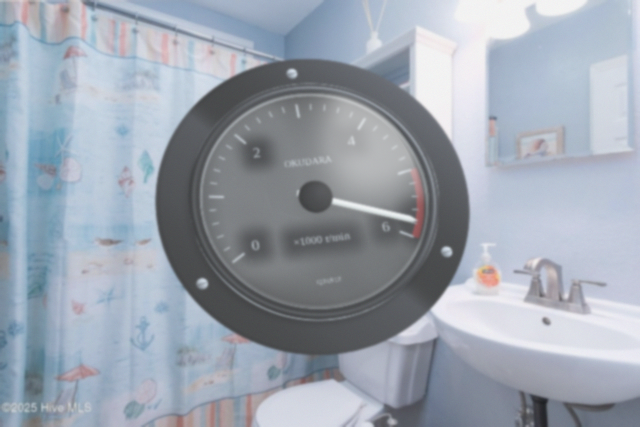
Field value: 5800 rpm
